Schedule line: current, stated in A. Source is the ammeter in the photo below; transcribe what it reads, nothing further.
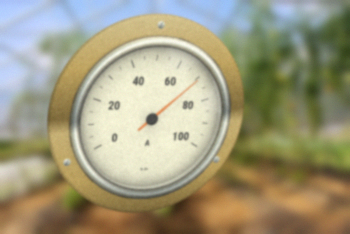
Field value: 70 A
